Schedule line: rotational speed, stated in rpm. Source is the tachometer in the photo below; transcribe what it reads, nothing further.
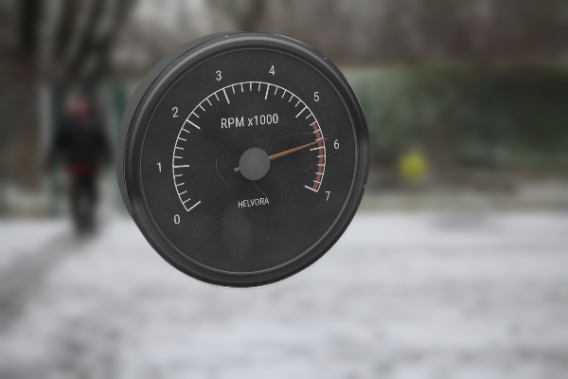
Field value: 5800 rpm
